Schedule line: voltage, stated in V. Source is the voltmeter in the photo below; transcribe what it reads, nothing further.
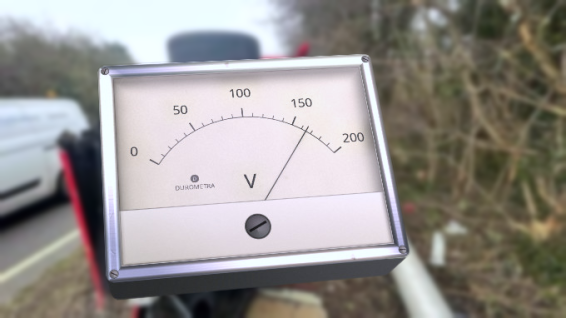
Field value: 165 V
